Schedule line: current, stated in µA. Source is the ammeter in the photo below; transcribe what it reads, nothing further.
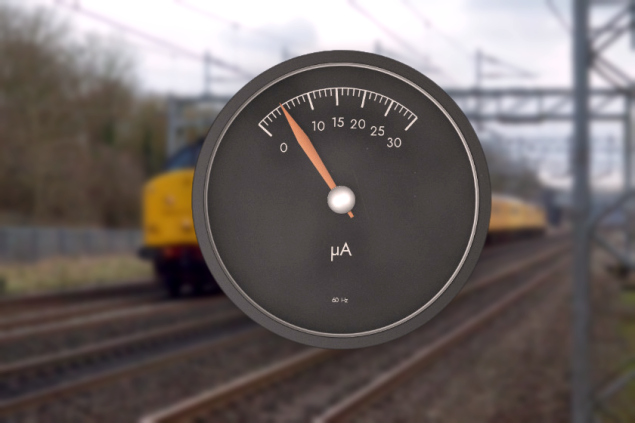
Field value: 5 µA
